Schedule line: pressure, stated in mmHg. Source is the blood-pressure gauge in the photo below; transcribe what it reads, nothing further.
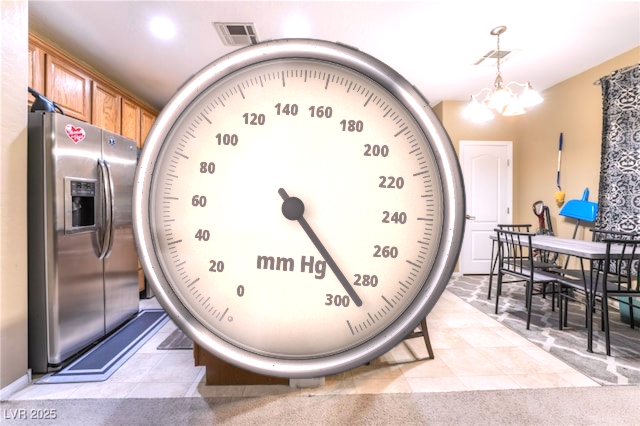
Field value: 290 mmHg
